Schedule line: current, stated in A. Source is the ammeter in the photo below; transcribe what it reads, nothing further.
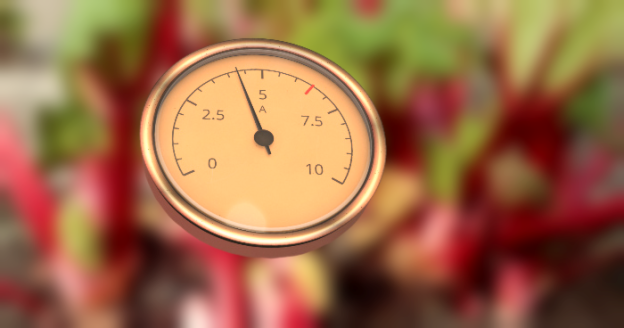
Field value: 4.25 A
